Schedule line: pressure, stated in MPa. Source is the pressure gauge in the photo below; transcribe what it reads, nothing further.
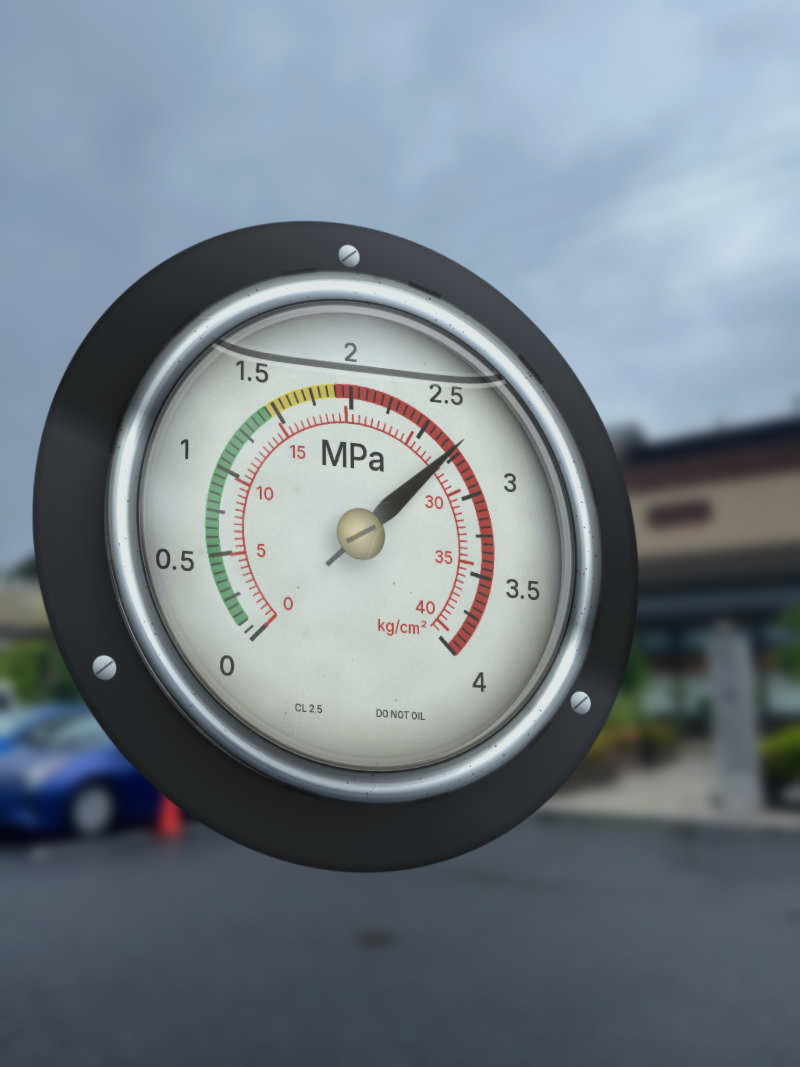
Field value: 2.7 MPa
